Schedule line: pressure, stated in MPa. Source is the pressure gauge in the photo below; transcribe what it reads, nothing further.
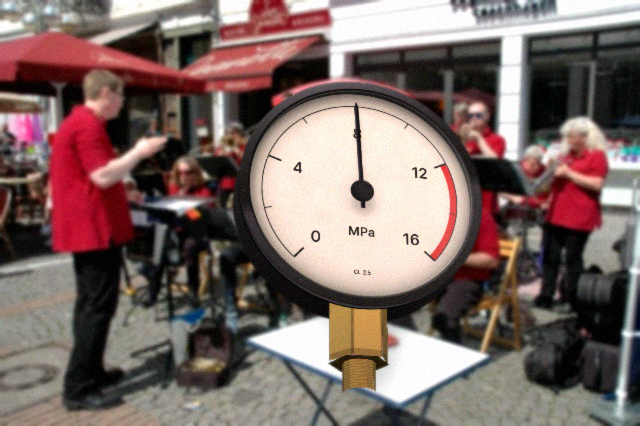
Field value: 8 MPa
